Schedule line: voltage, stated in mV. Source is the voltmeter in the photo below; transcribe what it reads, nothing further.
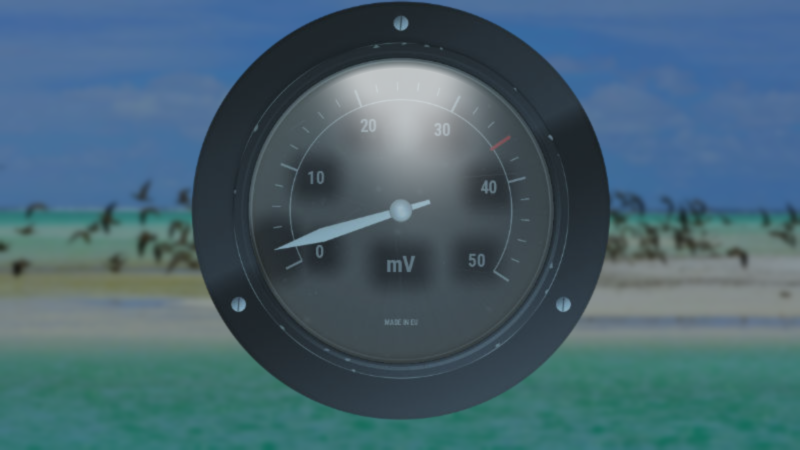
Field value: 2 mV
